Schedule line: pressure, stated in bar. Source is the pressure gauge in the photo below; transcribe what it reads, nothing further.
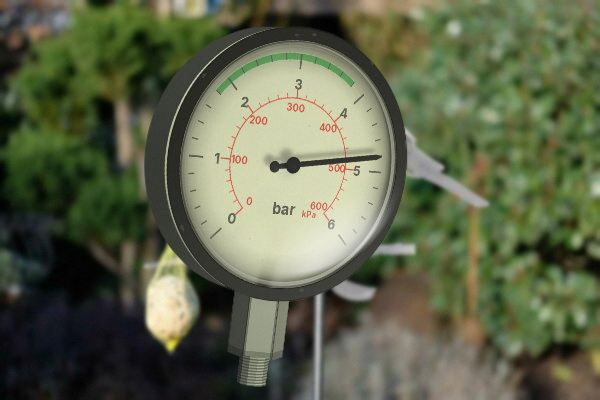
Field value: 4.8 bar
